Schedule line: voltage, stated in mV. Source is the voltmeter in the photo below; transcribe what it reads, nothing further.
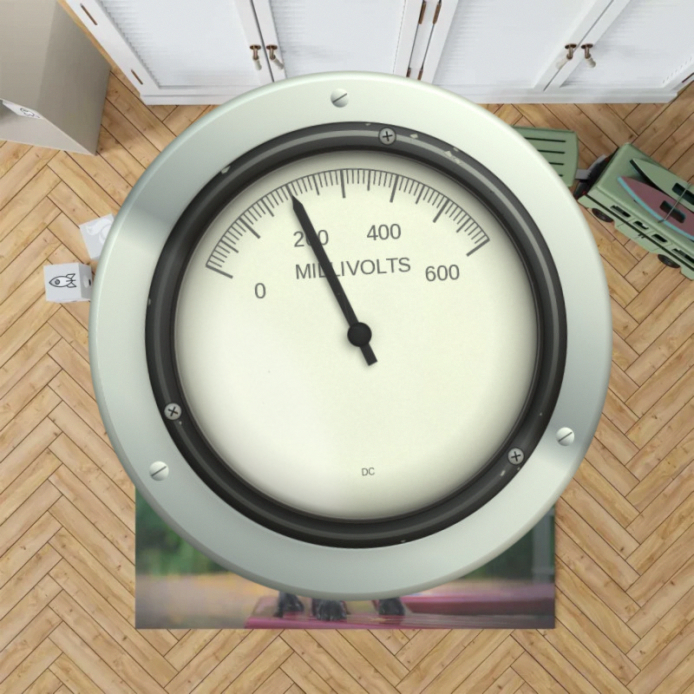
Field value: 200 mV
